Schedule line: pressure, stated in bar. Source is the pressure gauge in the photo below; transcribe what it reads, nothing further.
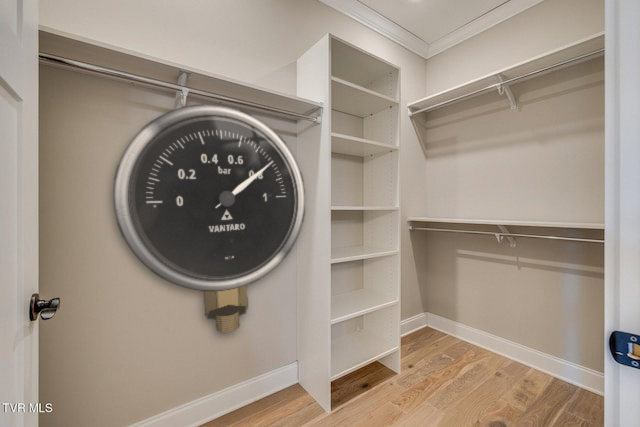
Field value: 0.8 bar
